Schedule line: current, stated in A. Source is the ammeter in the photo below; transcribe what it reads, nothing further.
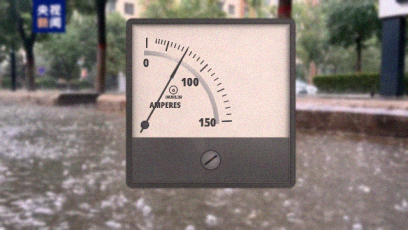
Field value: 75 A
